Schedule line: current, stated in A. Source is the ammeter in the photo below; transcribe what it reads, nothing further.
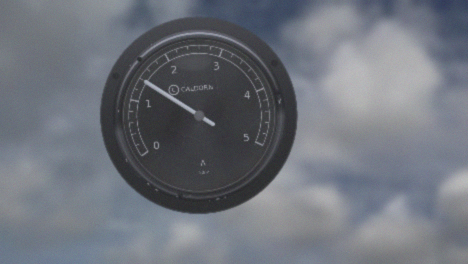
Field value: 1.4 A
